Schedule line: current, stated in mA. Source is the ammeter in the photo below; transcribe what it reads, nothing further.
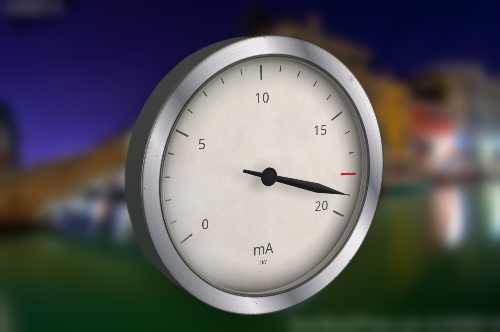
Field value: 19 mA
